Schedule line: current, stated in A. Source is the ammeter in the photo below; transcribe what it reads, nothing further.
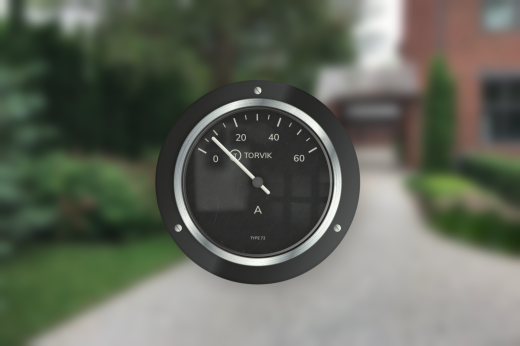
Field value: 7.5 A
